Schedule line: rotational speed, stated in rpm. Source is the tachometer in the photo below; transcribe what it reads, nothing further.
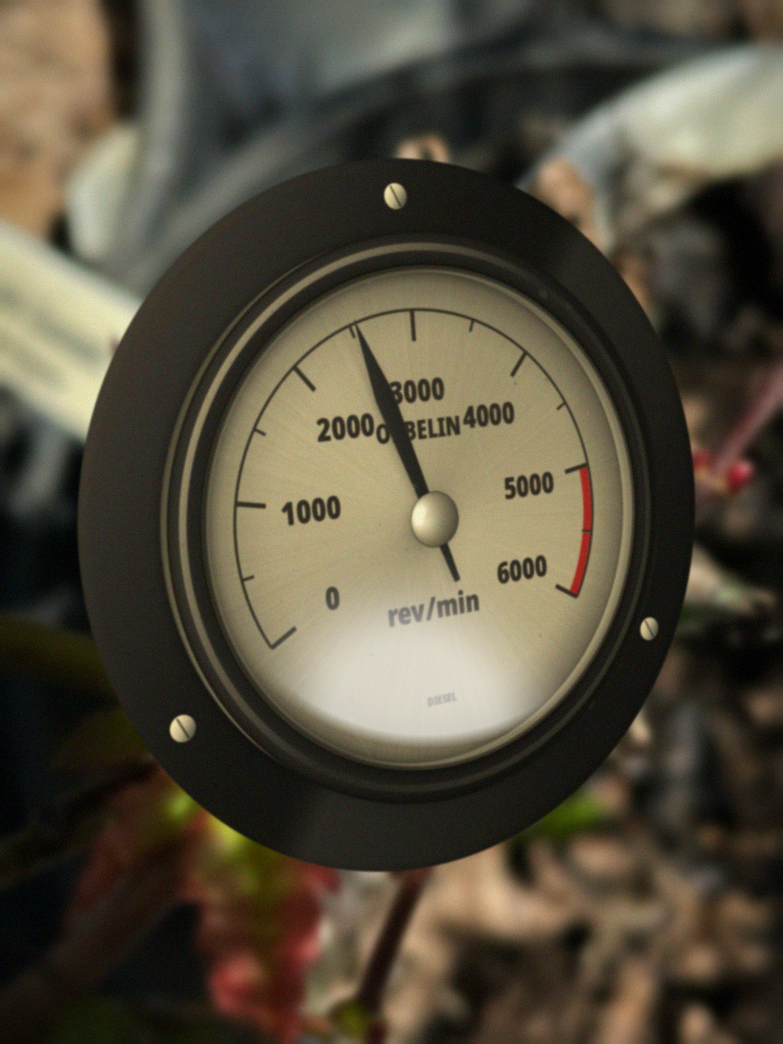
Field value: 2500 rpm
